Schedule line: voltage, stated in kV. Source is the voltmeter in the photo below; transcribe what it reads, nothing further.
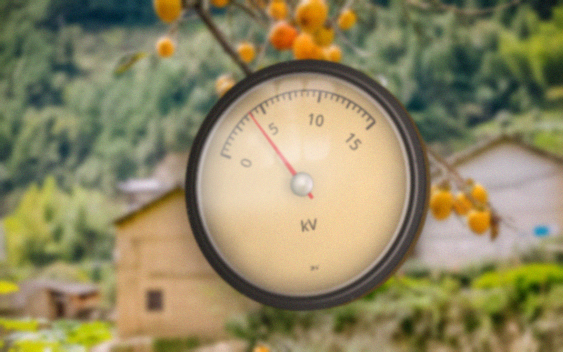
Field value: 4 kV
